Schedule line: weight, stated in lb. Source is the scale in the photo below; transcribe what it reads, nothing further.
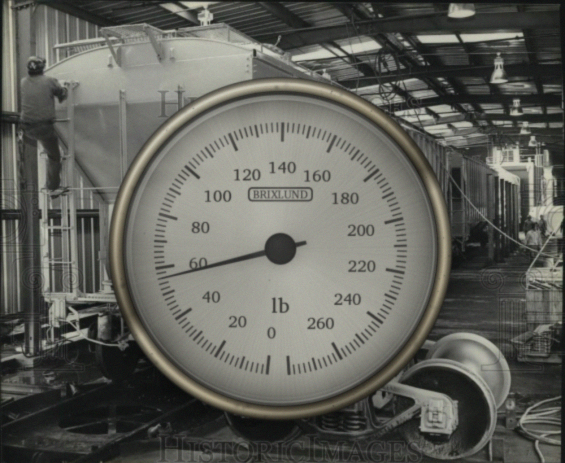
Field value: 56 lb
